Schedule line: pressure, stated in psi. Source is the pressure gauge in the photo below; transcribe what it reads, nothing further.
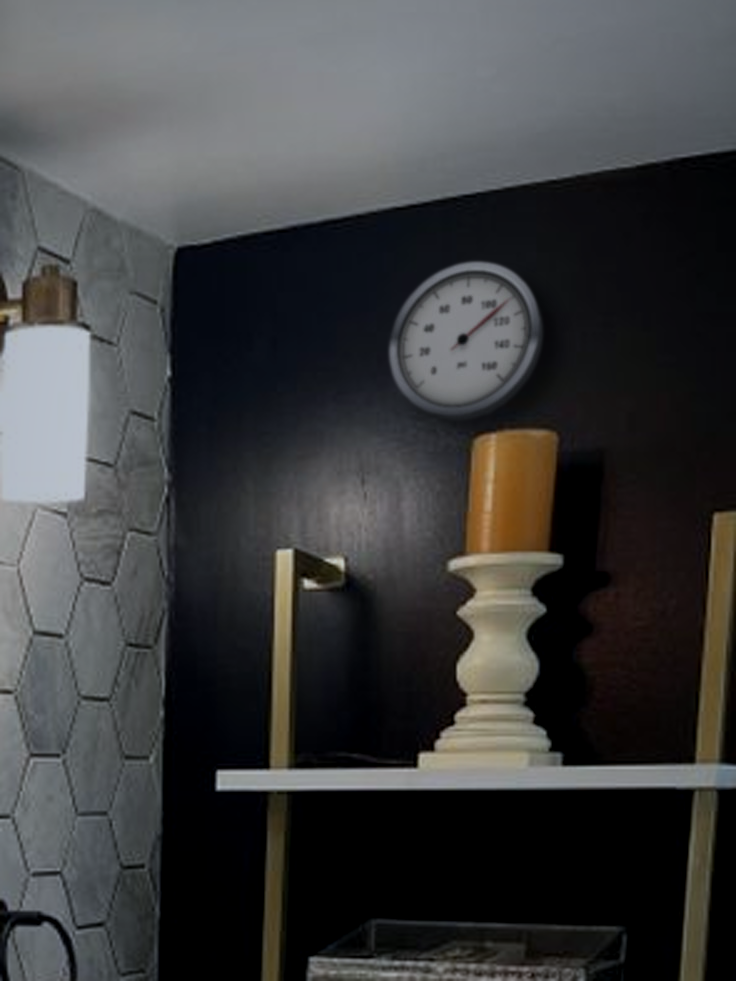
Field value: 110 psi
